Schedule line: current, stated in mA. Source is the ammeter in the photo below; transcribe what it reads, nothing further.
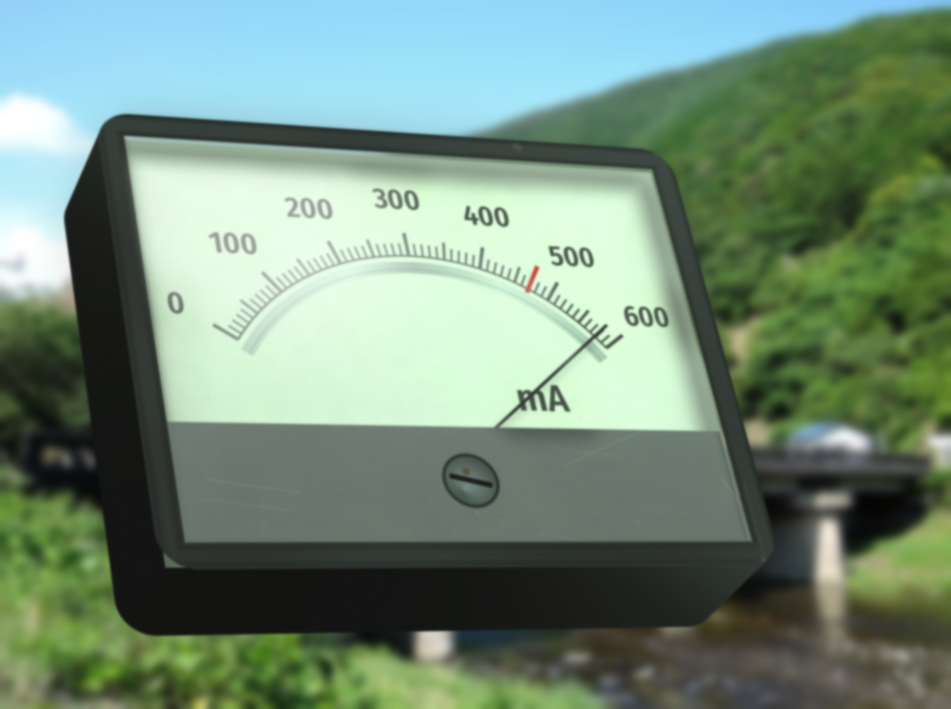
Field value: 580 mA
